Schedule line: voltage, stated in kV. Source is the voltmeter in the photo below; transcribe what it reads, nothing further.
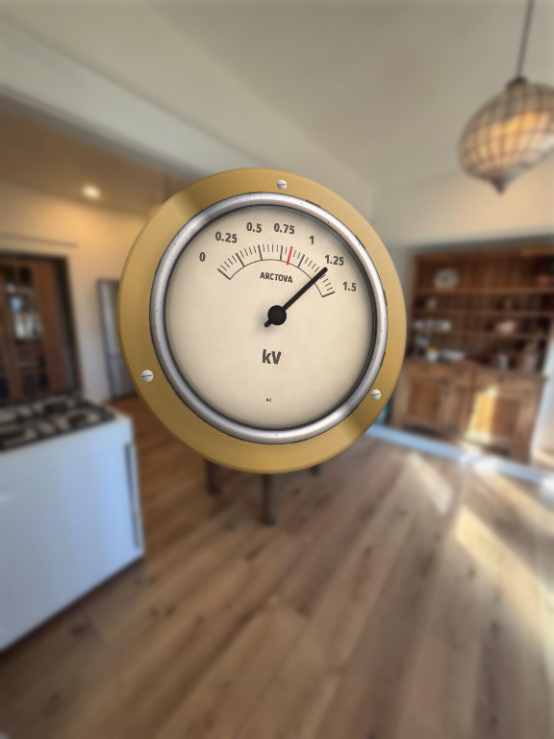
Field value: 1.25 kV
